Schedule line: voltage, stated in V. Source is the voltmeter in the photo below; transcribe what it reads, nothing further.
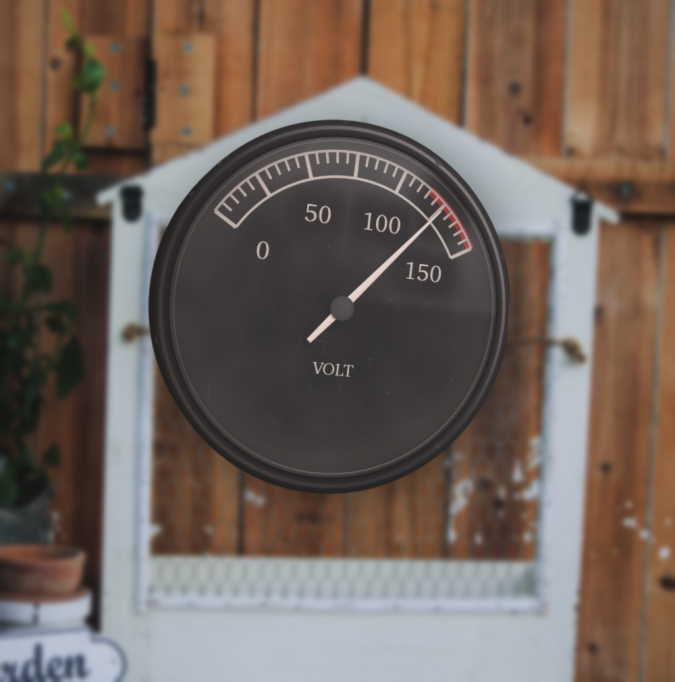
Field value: 125 V
